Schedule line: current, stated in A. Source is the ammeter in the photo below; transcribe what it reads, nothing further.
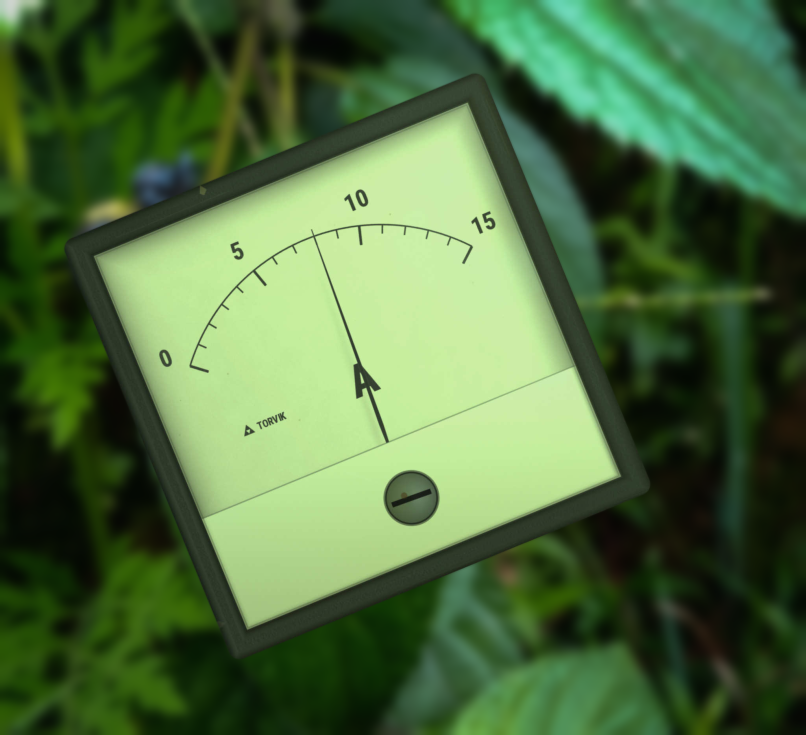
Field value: 8 A
